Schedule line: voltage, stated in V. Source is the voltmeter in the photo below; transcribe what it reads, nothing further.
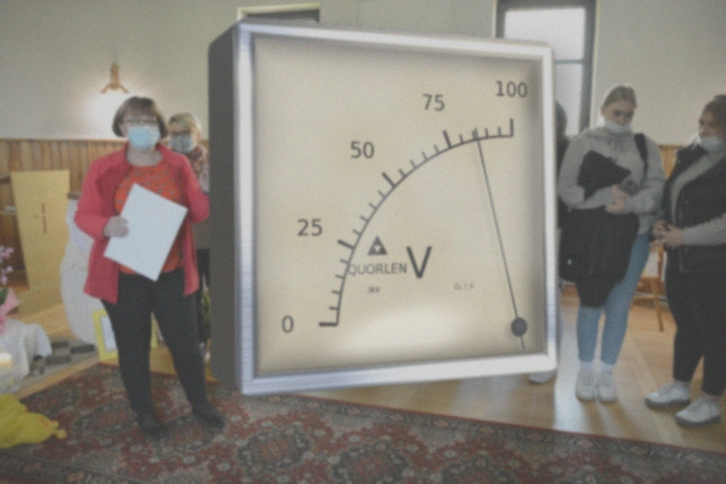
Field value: 85 V
